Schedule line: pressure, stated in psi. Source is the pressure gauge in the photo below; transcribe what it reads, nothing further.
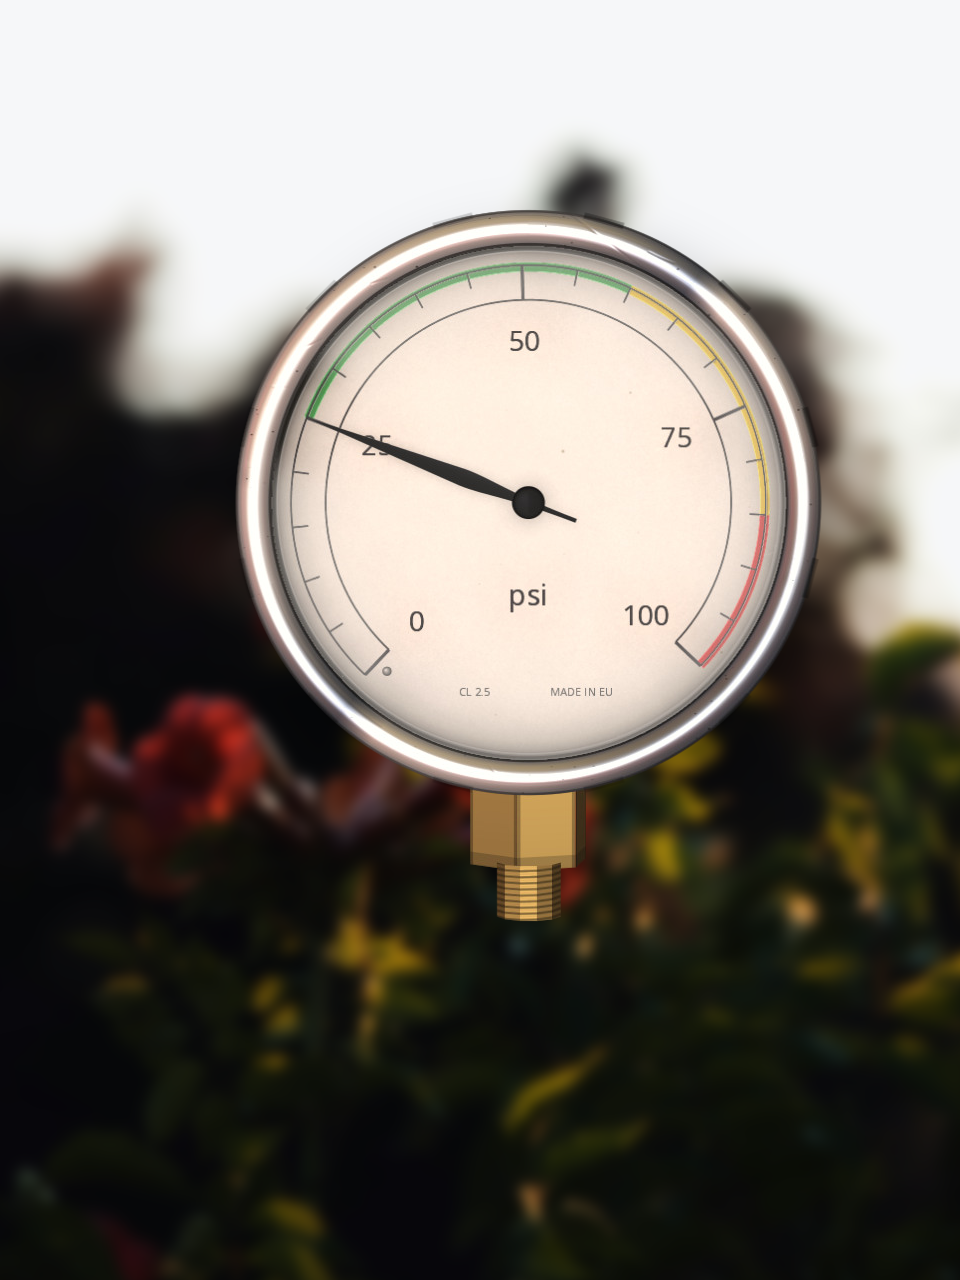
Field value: 25 psi
